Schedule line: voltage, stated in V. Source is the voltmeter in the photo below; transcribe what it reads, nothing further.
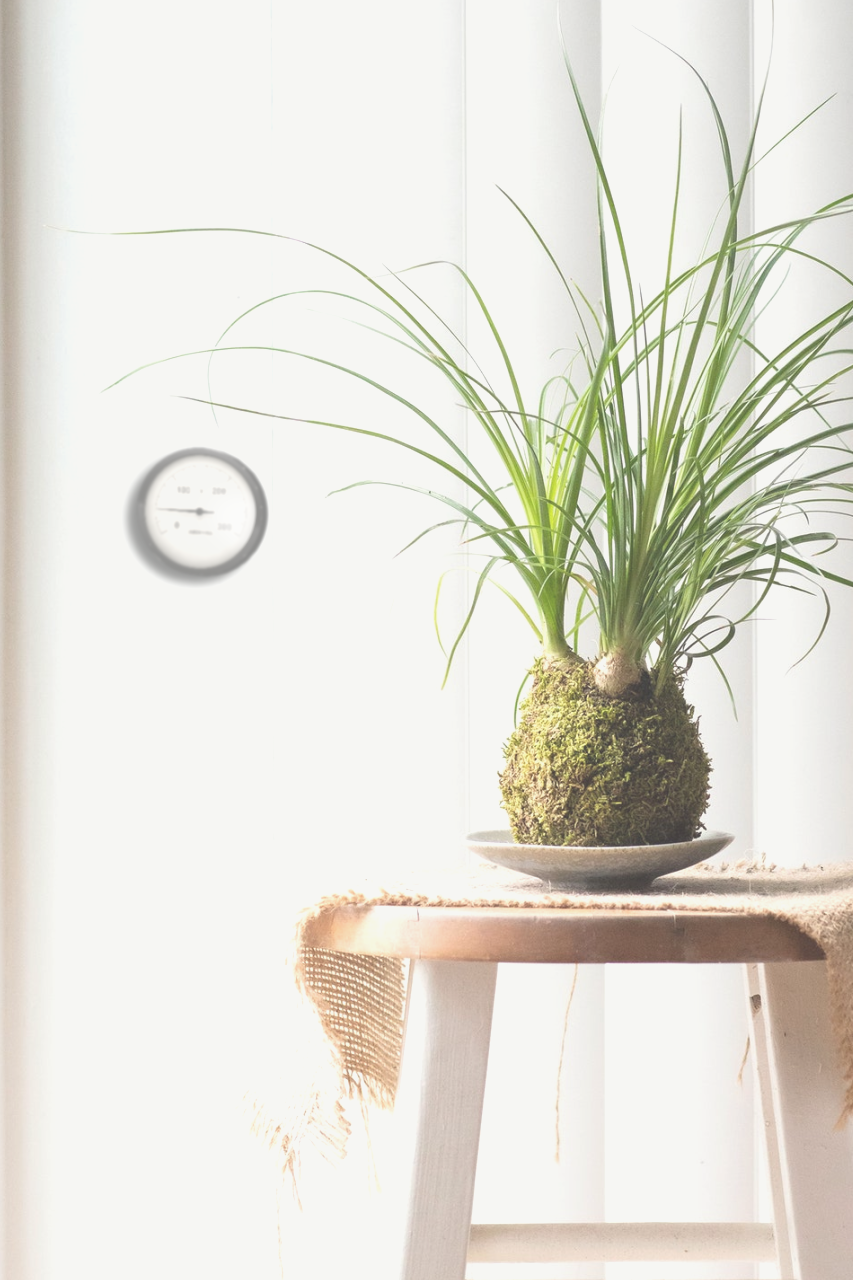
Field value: 40 V
